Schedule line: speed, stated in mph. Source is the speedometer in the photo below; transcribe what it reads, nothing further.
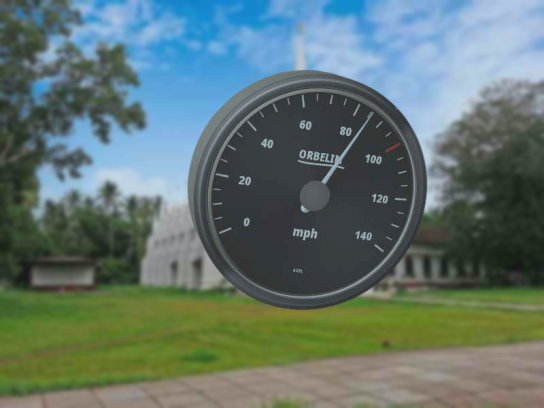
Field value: 85 mph
